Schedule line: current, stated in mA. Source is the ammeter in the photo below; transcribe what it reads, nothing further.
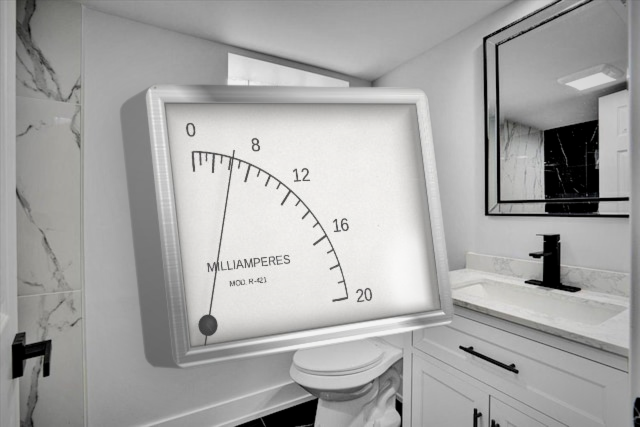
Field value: 6 mA
